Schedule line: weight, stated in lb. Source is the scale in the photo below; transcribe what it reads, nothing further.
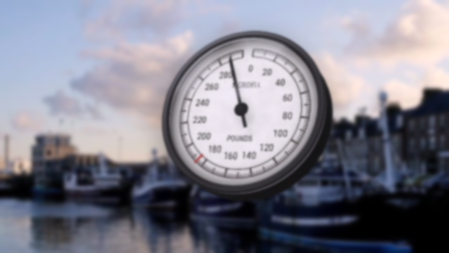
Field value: 290 lb
